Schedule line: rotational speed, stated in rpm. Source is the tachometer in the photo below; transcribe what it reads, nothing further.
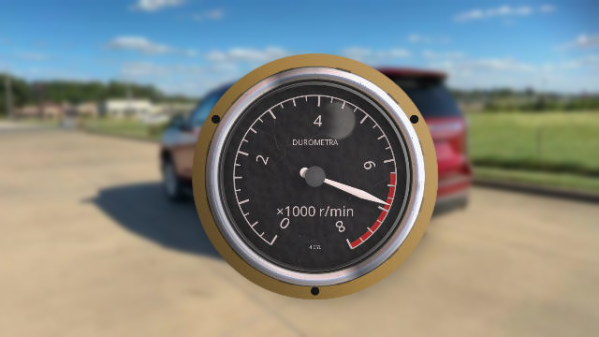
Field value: 6875 rpm
